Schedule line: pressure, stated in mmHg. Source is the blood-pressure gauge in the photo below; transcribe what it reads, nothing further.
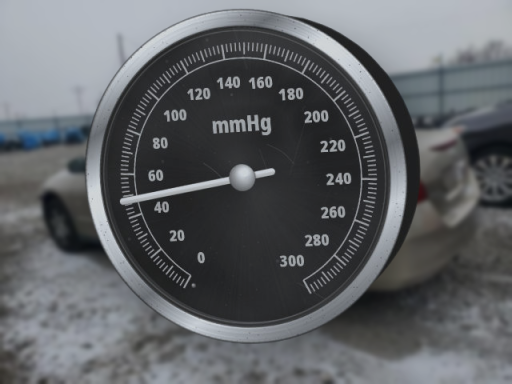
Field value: 48 mmHg
